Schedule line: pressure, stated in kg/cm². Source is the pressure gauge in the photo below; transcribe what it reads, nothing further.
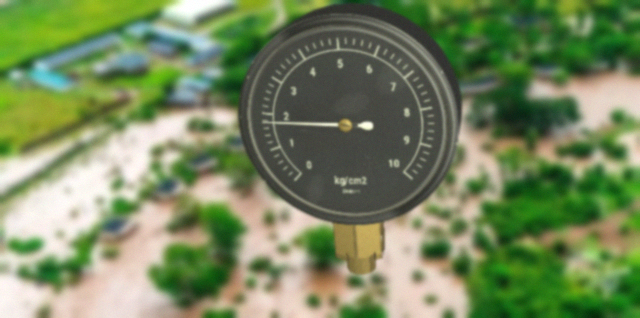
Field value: 1.8 kg/cm²
